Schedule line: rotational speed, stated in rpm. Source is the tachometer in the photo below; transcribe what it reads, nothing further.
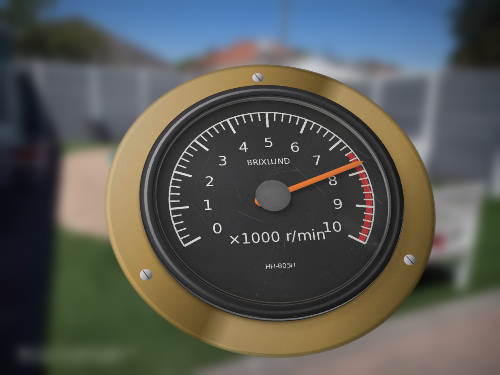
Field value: 7800 rpm
